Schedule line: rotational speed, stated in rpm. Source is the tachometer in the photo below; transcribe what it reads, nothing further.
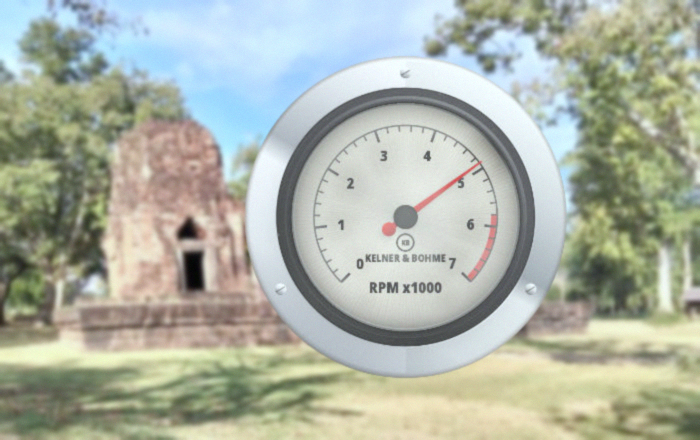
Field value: 4900 rpm
